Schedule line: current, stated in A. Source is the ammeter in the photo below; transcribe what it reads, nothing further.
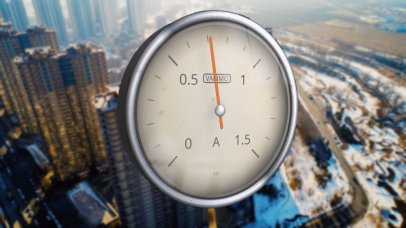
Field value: 0.7 A
